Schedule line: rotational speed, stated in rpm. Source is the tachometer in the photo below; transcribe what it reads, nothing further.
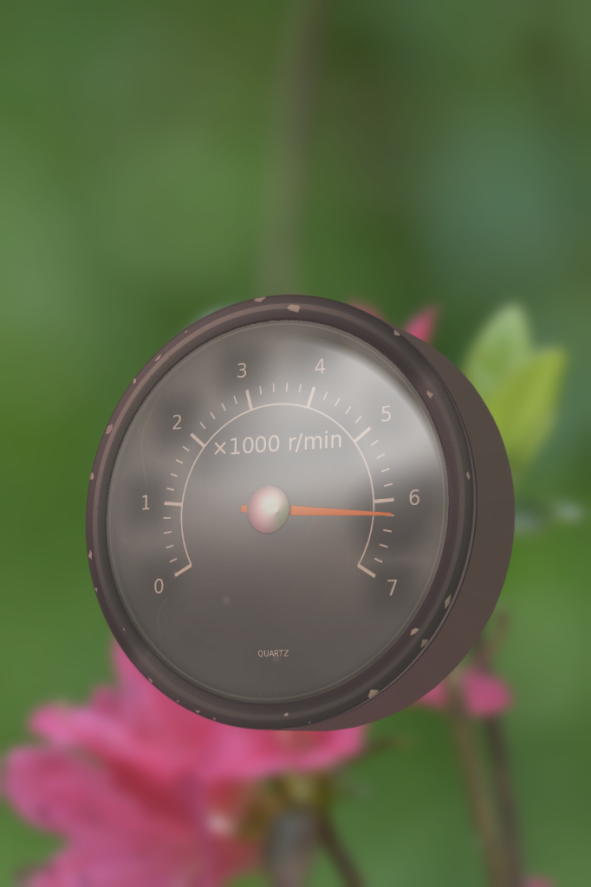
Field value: 6200 rpm
